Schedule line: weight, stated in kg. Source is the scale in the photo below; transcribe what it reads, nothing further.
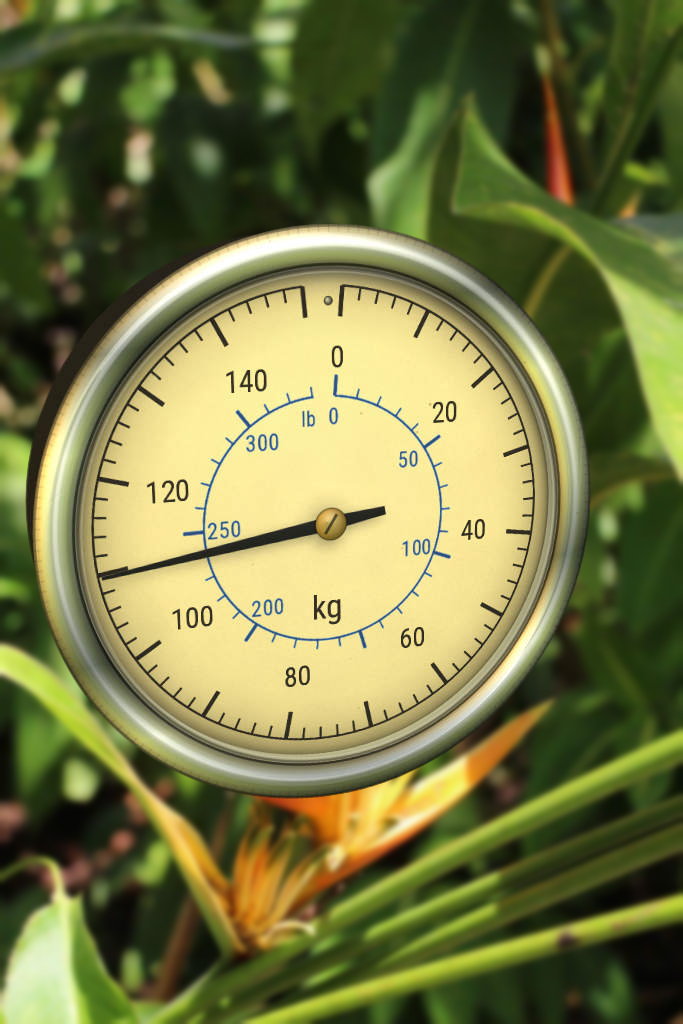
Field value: 110 kg
